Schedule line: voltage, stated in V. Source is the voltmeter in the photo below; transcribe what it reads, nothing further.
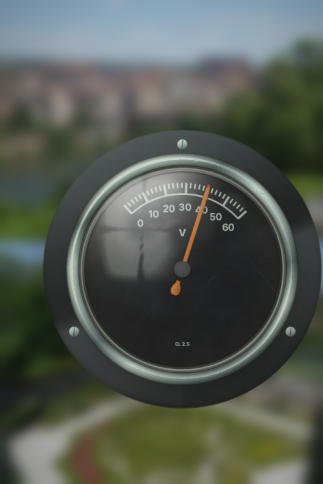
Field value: 40 V
